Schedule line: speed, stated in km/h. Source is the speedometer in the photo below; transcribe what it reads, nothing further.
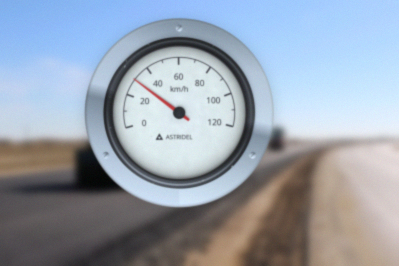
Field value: 30 km/h
